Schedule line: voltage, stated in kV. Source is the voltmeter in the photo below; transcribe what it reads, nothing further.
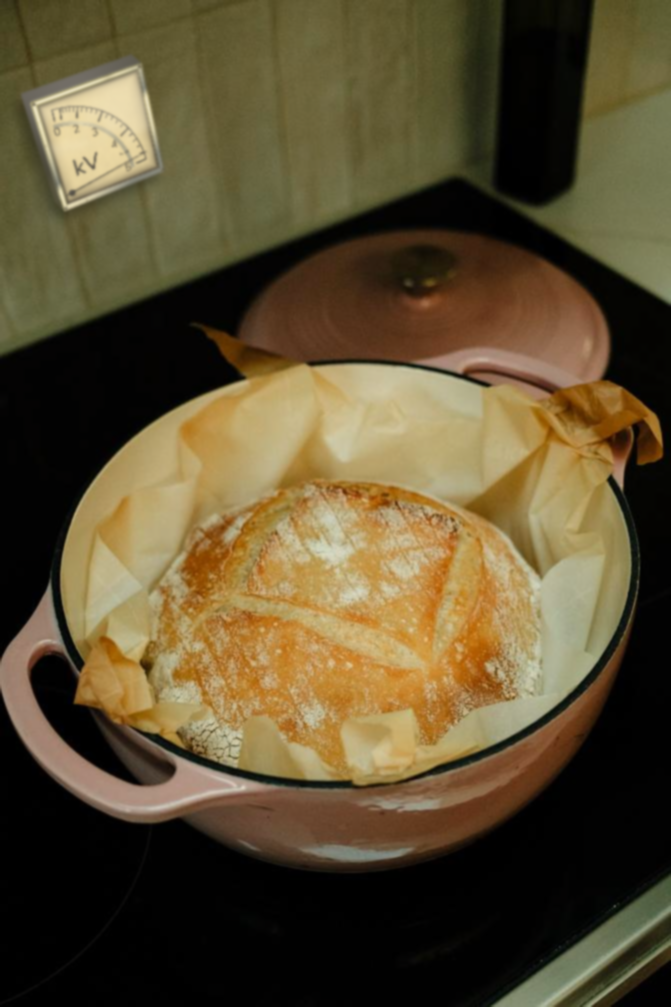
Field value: 4.8 kV
